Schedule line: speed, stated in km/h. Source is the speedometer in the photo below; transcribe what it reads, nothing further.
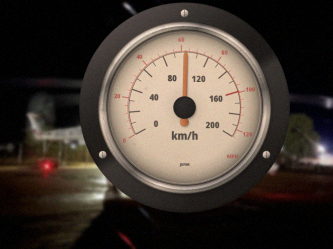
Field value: 100 km/h
